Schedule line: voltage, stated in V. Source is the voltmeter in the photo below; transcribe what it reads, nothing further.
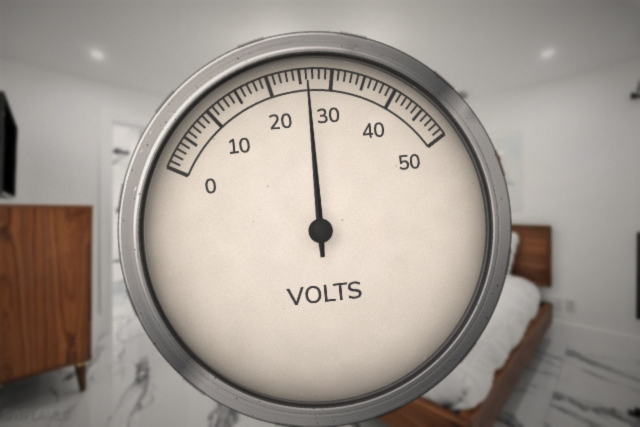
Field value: 26 V
